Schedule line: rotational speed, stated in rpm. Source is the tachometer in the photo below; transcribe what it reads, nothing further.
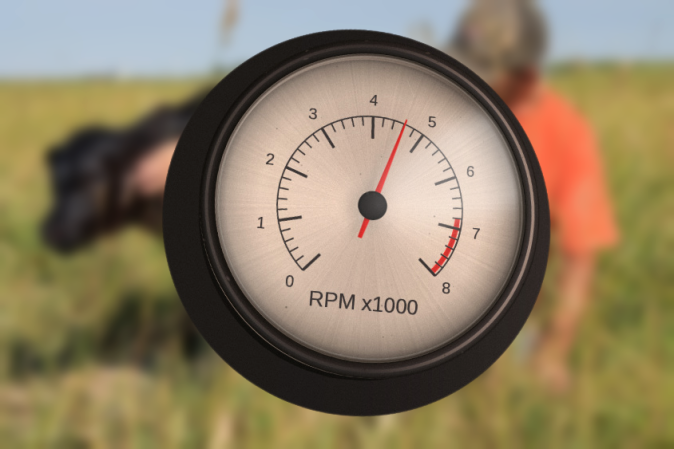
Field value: 4600 rpm
